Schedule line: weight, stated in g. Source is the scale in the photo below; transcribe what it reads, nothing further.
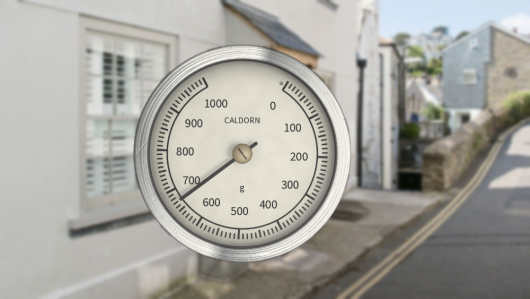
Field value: 670 g
